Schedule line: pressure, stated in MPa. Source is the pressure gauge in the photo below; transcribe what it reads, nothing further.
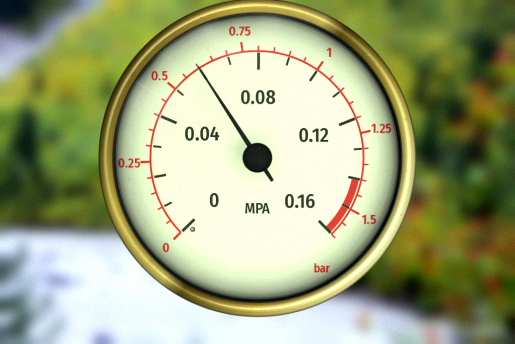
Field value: 0.06 MPa
